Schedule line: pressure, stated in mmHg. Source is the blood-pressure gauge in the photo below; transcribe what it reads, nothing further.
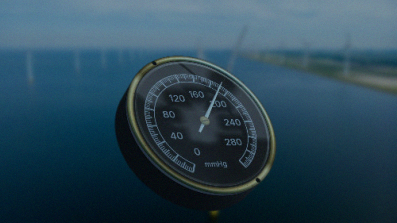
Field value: 190 mmHg
